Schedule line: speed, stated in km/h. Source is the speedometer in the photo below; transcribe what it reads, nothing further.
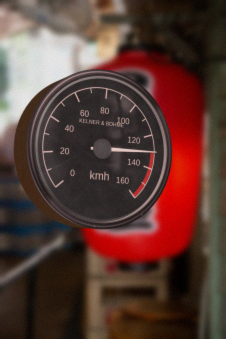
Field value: 130 km/h
